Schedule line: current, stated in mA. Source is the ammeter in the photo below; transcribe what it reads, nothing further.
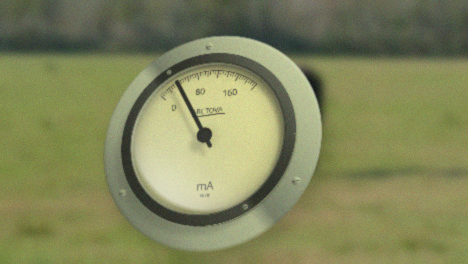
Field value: 40 mA
